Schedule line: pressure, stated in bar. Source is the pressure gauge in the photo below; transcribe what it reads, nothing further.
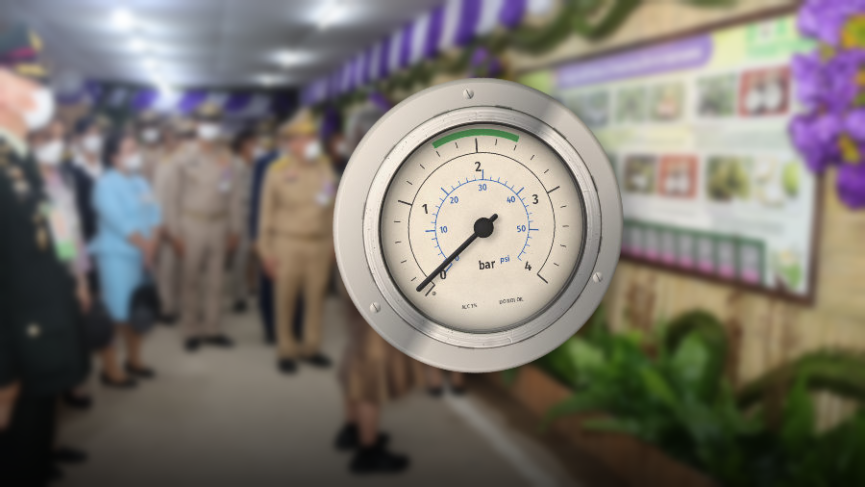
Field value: 0.1 bar
